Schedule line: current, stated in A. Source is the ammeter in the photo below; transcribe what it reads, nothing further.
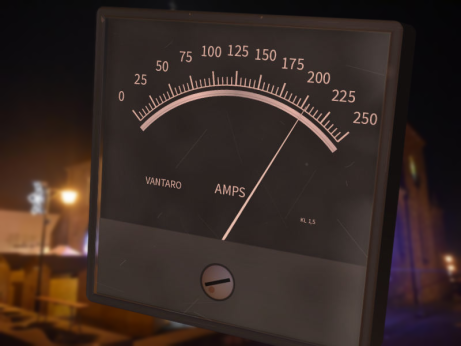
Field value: 205 A
